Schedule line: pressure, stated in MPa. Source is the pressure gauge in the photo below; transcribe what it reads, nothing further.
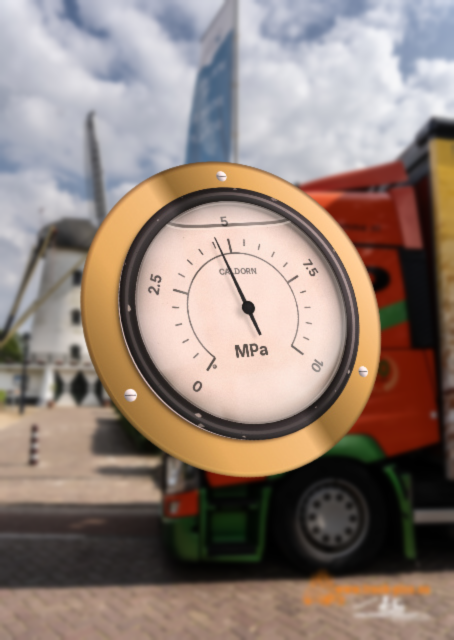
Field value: 4.5 MPa
